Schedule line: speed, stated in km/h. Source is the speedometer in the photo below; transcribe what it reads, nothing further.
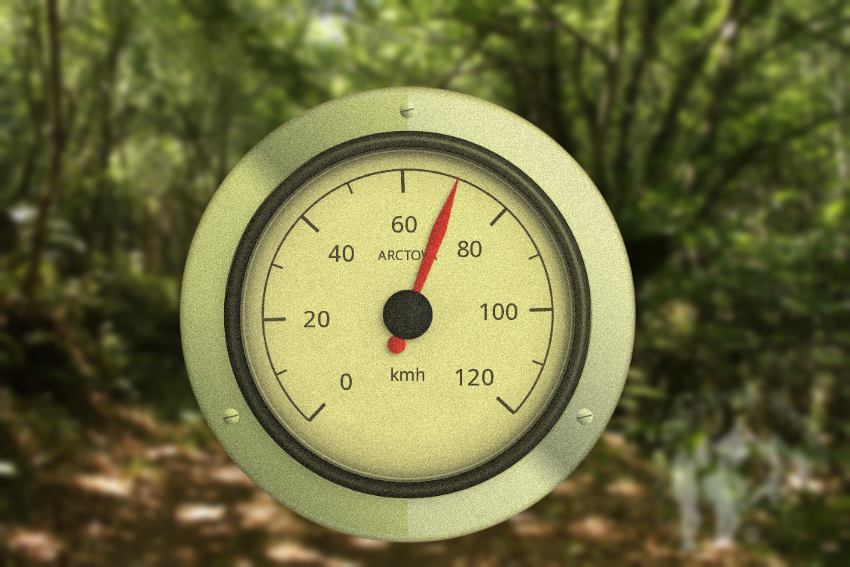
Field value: 70 km/h
